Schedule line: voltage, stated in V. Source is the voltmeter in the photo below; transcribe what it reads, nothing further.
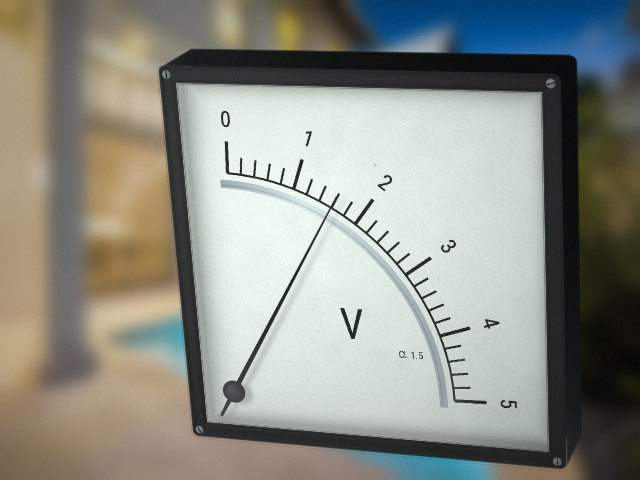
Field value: 1.6 V
